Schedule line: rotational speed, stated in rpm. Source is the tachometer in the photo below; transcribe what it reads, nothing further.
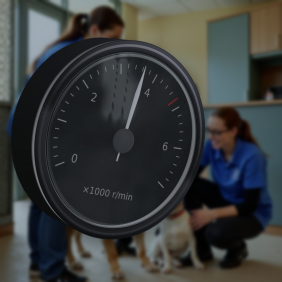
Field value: 3600 rpm
